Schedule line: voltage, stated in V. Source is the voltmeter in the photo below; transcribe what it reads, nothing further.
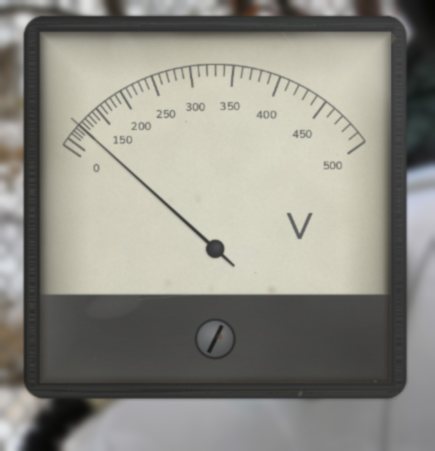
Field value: 100 V
